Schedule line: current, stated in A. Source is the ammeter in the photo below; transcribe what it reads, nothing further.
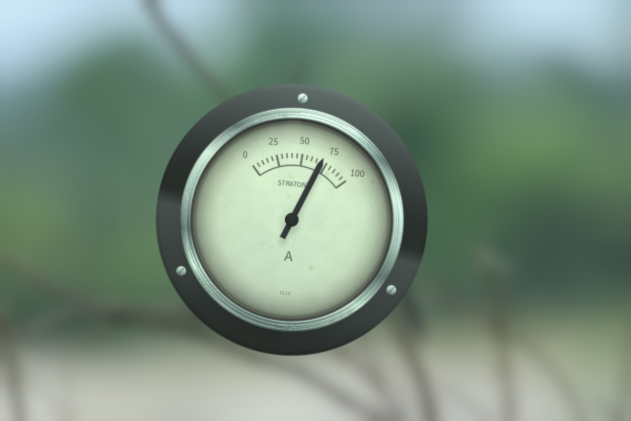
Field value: 70 A
